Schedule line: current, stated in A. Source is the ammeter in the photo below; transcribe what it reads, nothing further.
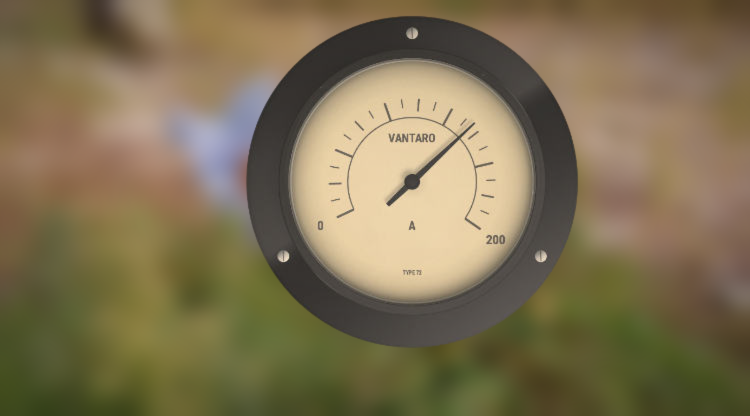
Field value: 135 A
